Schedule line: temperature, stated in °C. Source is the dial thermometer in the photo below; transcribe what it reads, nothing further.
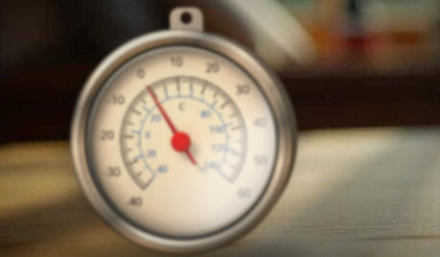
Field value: 0 °C
